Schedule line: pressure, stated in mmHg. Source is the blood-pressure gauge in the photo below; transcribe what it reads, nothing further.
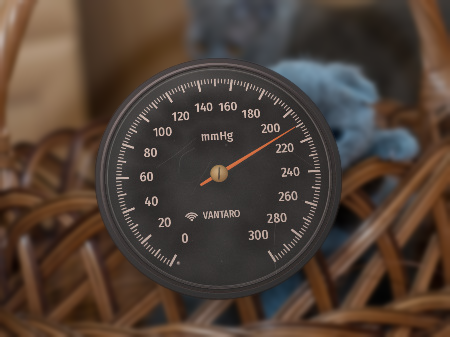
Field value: 210 mmHg
